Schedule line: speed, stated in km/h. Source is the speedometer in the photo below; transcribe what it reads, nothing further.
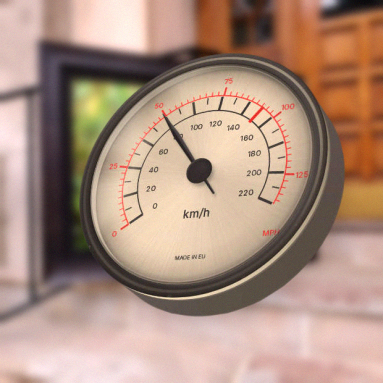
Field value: 80 km/h
